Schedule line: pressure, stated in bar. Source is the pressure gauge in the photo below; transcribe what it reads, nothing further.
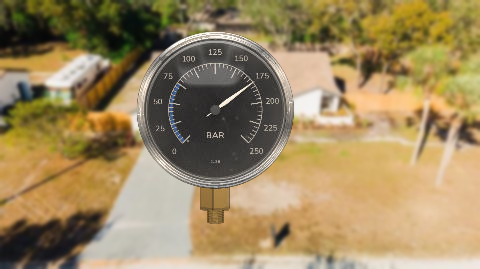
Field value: 175 bar
